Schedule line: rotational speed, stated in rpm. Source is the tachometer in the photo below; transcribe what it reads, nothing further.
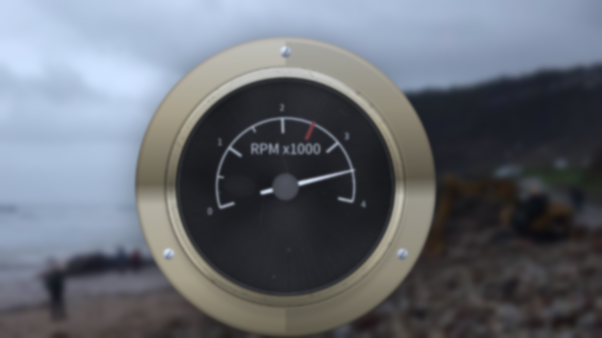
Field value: 3500 rpm
